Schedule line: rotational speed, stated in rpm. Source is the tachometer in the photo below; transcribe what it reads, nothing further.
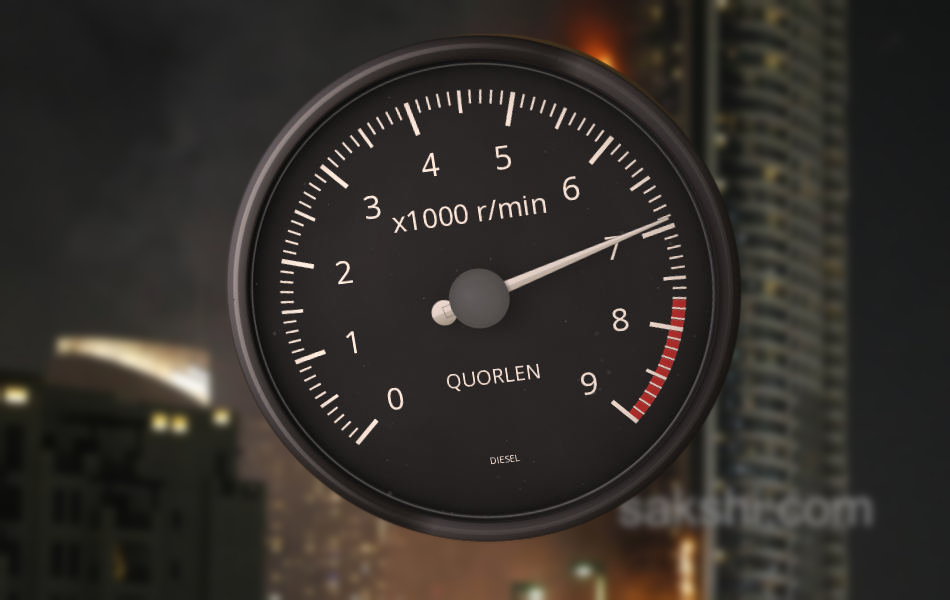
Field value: 6900 rpm
